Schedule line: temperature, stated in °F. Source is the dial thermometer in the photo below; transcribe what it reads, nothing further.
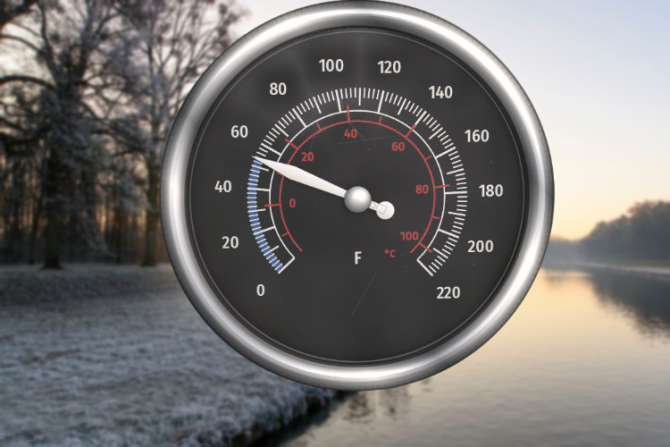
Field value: 54 °F
